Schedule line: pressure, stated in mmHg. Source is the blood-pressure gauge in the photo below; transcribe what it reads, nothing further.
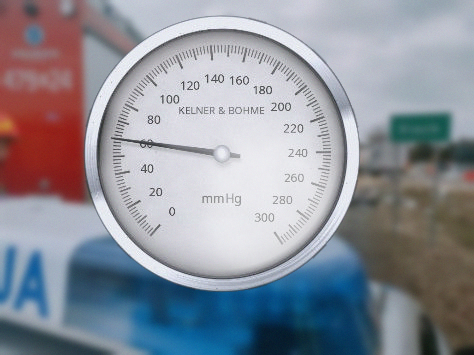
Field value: 60 mmHg
